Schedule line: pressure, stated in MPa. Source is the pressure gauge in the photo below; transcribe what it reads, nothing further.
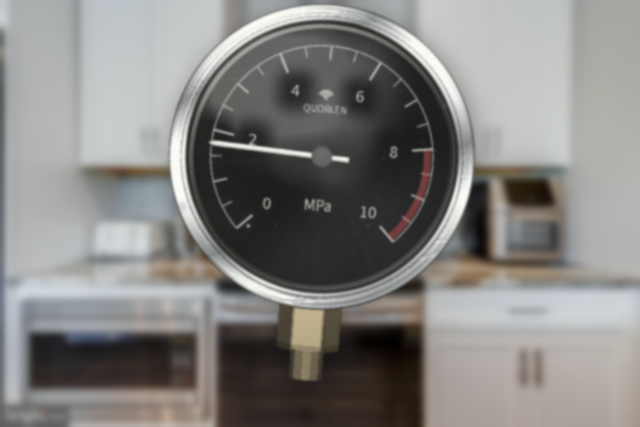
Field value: 1.75 MPa
